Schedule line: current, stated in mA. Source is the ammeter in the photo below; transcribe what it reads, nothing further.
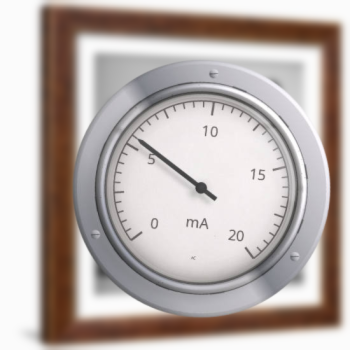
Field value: 5.5 mA
